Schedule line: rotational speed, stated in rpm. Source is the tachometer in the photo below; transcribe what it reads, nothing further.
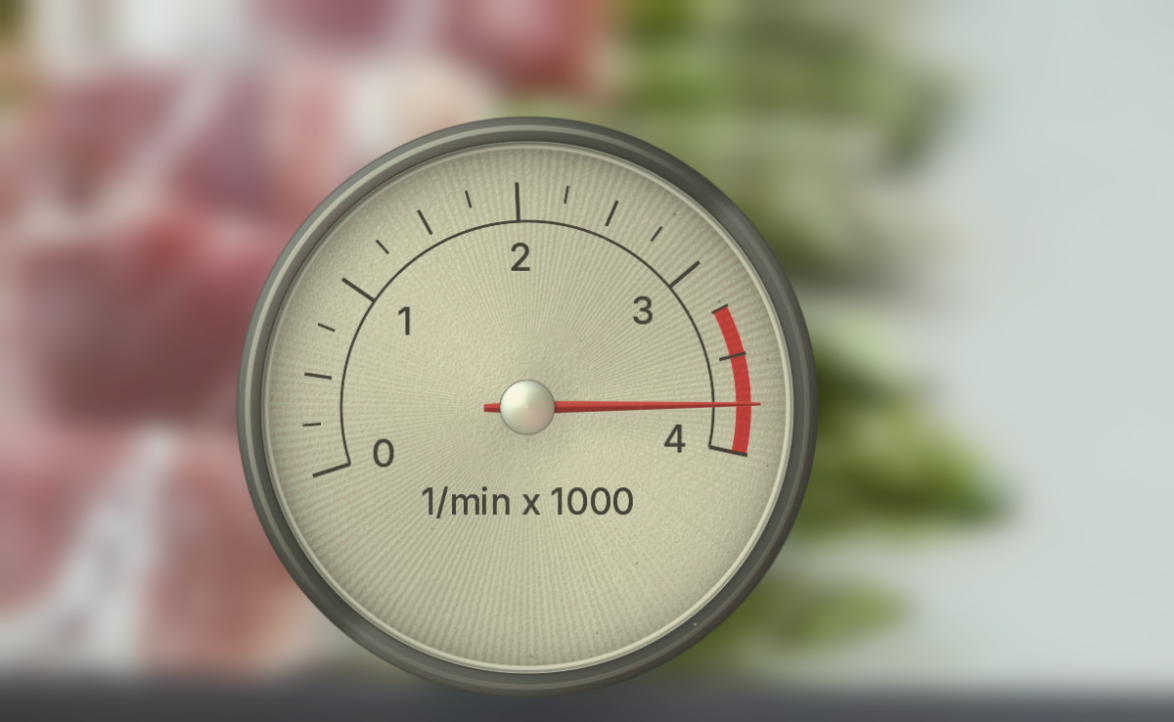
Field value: 3750 rpm
